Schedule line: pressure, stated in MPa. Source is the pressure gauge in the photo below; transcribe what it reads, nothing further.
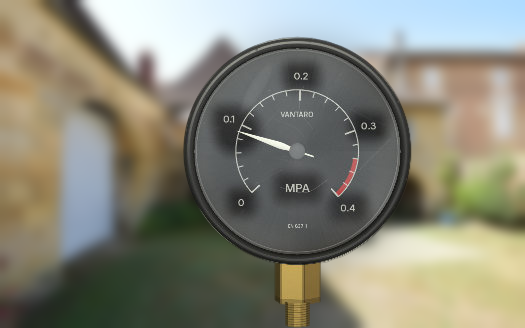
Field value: 0.09 MPa
